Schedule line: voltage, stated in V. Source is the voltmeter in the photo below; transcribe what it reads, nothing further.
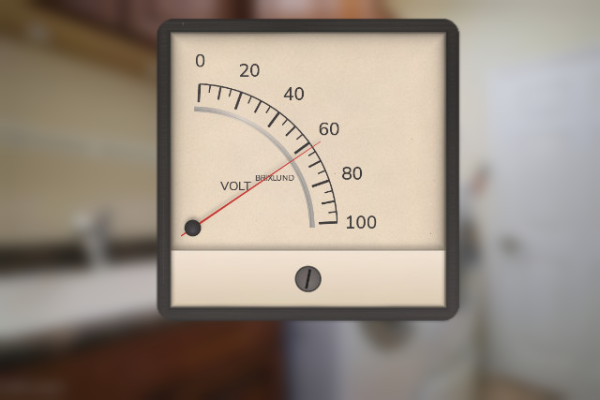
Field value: 62.5 V
